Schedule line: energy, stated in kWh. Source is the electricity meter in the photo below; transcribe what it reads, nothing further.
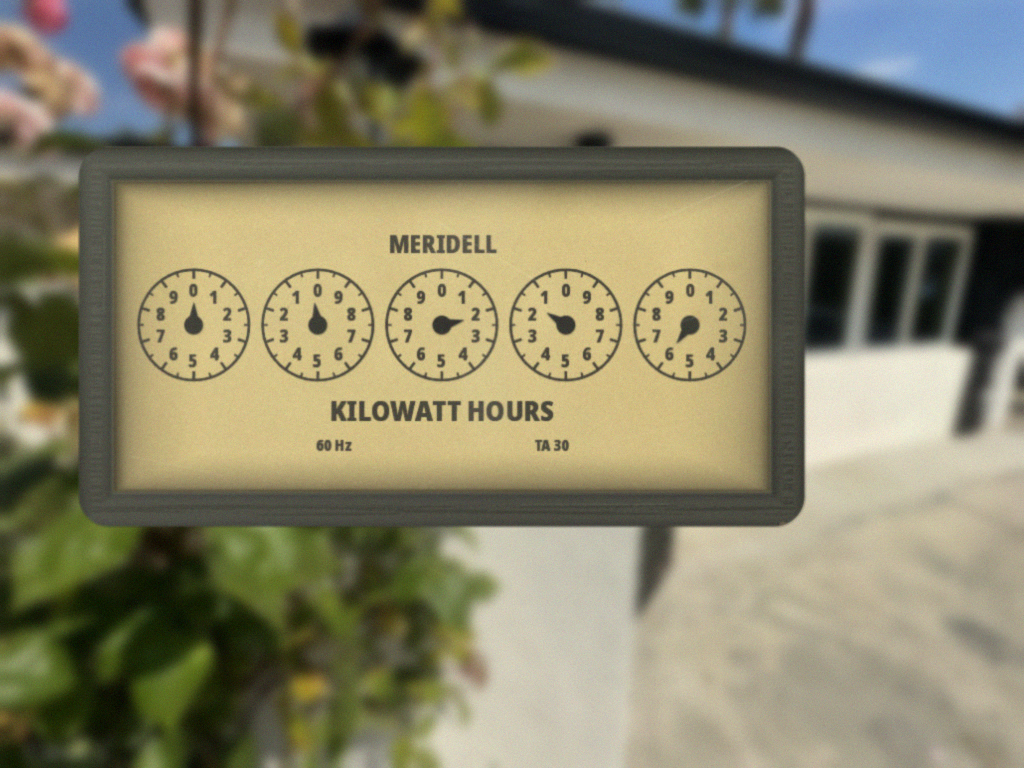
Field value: 216 kWh
